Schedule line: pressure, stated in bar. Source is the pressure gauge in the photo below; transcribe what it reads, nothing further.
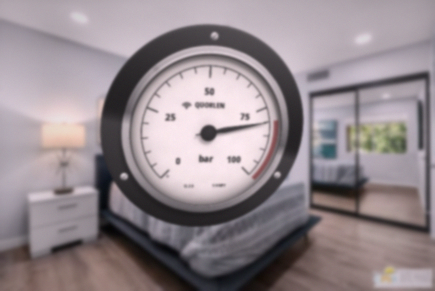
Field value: 80 bar
